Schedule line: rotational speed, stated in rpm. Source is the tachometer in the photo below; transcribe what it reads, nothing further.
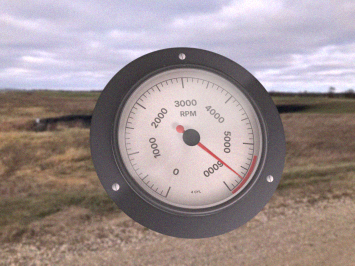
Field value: 5700 rpm
